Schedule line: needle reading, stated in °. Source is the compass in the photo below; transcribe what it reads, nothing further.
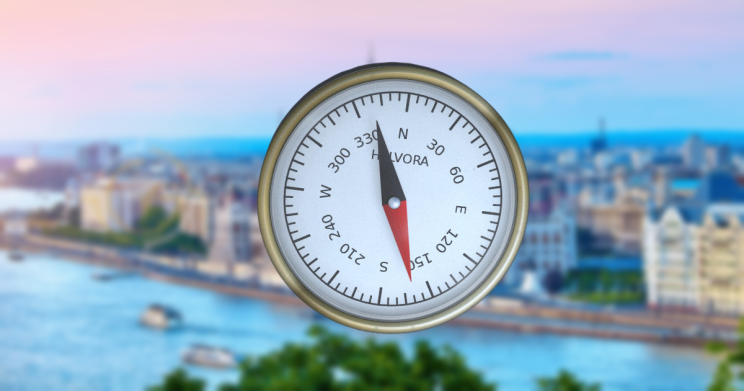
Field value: 160 °
